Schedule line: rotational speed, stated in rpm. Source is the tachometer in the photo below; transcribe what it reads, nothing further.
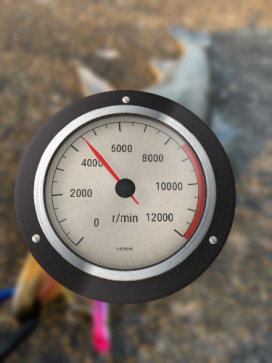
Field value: 4500 rpm
